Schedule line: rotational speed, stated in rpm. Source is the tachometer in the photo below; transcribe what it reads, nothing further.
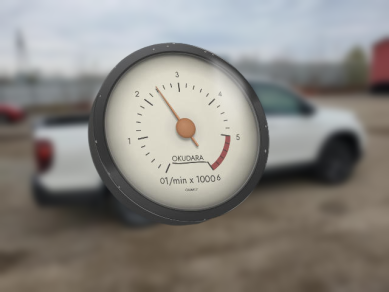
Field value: 2400 rpm
